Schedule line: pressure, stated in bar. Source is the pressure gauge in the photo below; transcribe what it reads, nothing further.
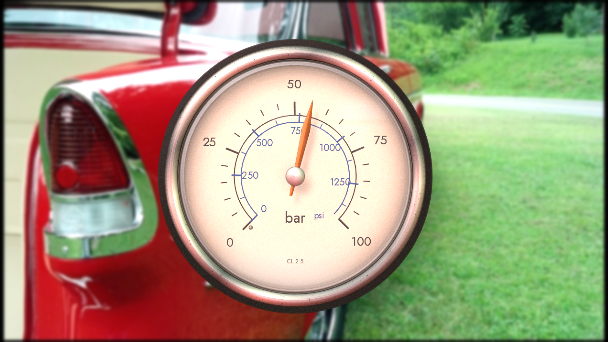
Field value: 55 bar
